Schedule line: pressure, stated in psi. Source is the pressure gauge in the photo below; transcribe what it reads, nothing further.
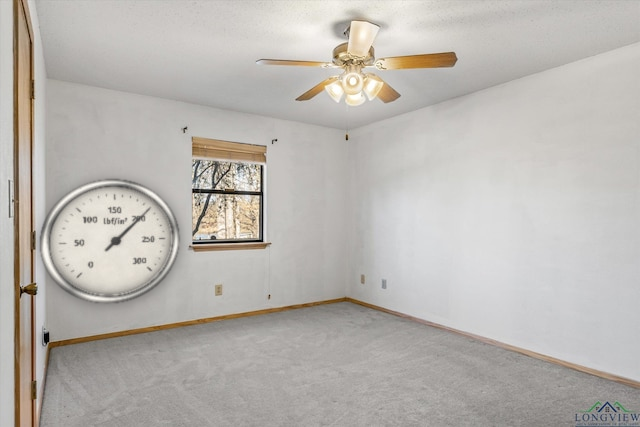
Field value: 200 psi
